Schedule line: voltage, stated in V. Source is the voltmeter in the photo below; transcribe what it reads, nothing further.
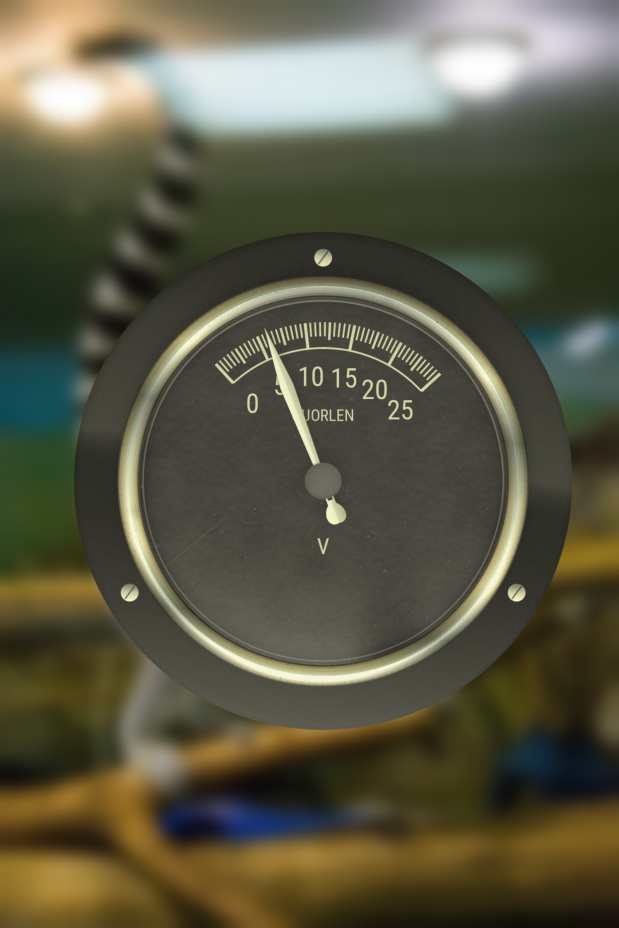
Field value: 6 V
